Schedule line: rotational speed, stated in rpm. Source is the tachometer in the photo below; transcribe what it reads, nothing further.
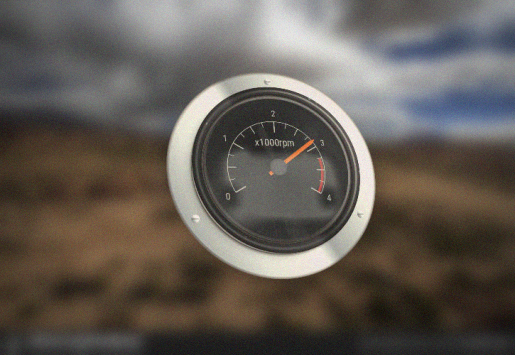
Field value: 2875 rpm
